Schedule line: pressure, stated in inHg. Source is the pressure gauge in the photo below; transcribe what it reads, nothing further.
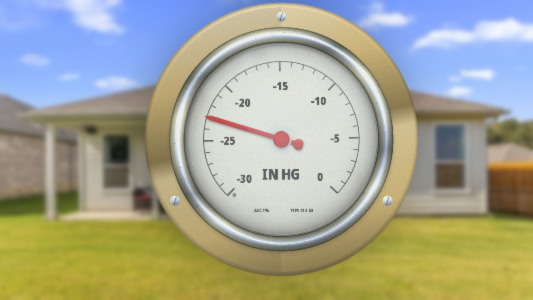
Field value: -23 inHg
